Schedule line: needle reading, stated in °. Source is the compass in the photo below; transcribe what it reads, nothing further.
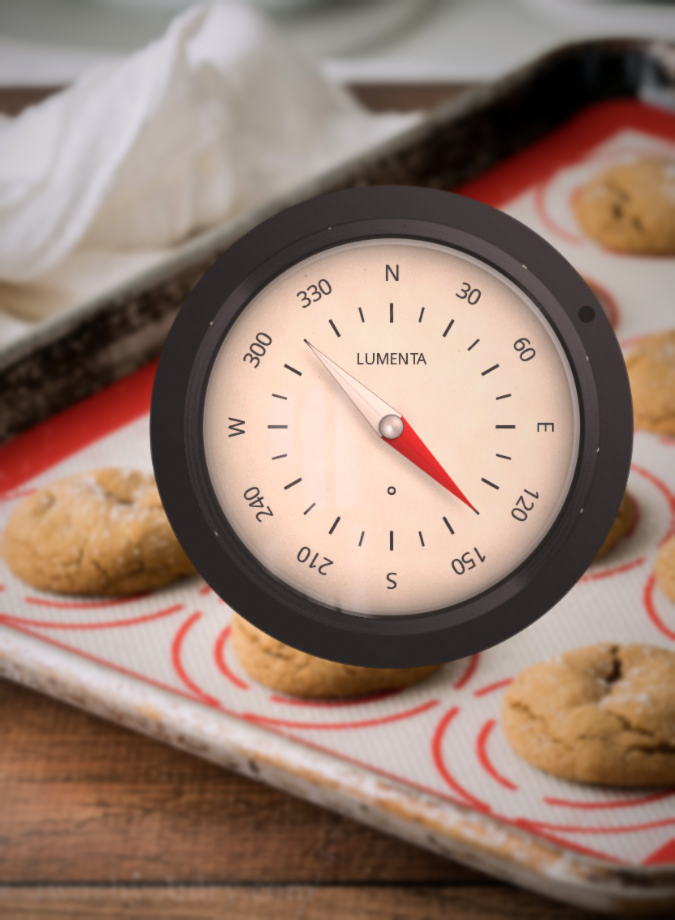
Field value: 135 °
